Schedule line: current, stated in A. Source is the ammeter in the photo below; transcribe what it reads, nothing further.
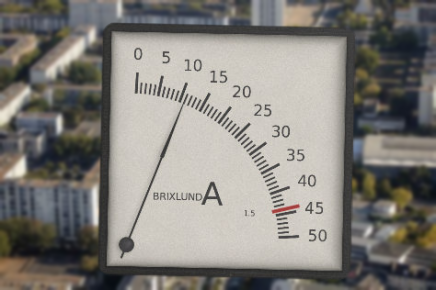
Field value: 11 A
